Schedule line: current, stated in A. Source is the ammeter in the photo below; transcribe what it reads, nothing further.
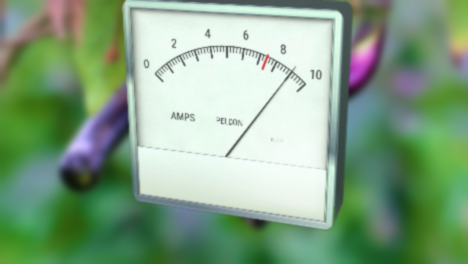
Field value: 9 A
